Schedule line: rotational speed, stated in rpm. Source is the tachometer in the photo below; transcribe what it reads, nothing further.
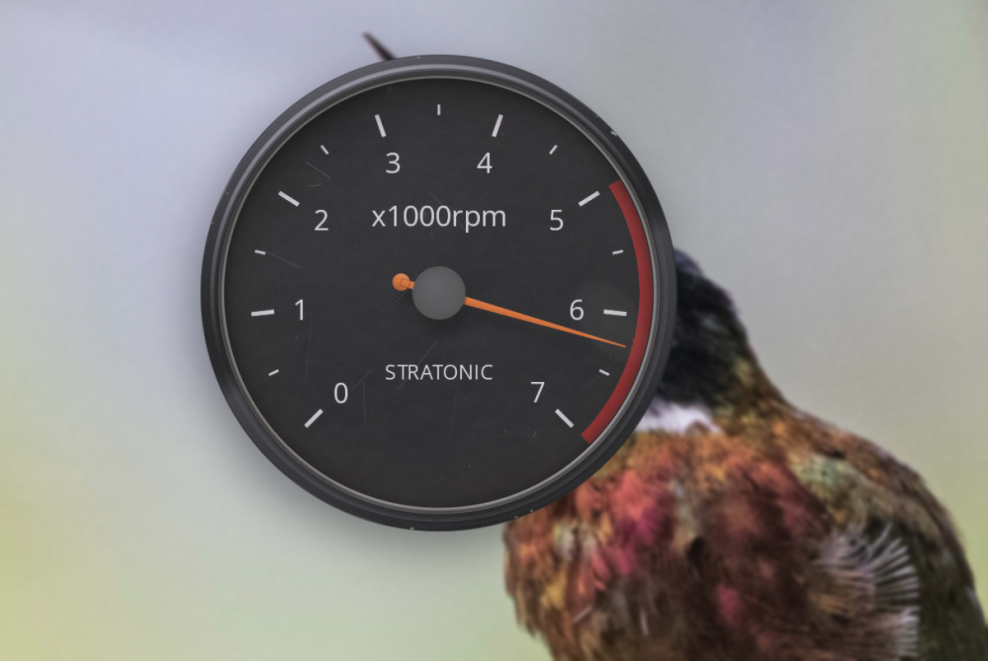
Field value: 6250 rpm
